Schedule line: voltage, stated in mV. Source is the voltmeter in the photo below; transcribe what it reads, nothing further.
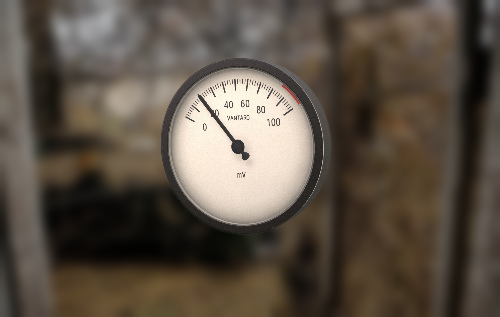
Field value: 20 mV
